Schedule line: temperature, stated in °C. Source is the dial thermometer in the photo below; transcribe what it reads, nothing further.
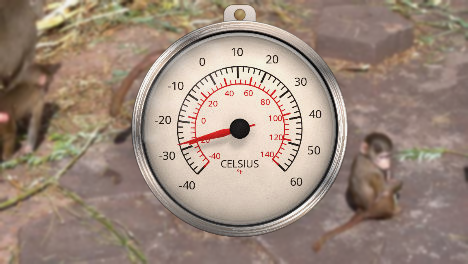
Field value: -28 °C
